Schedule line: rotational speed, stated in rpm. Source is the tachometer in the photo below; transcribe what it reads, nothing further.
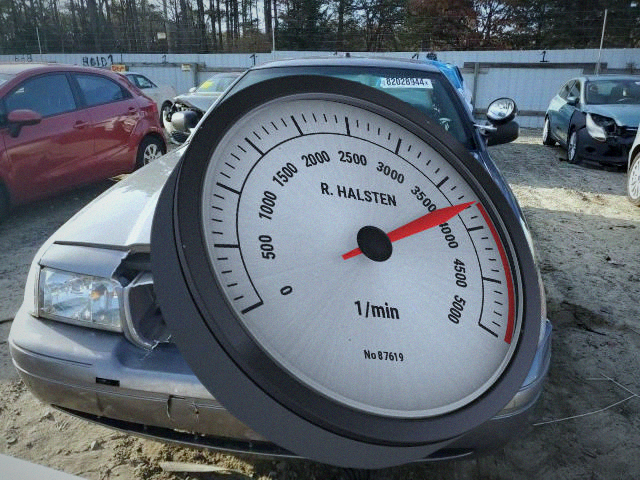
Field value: 3800 rpm
